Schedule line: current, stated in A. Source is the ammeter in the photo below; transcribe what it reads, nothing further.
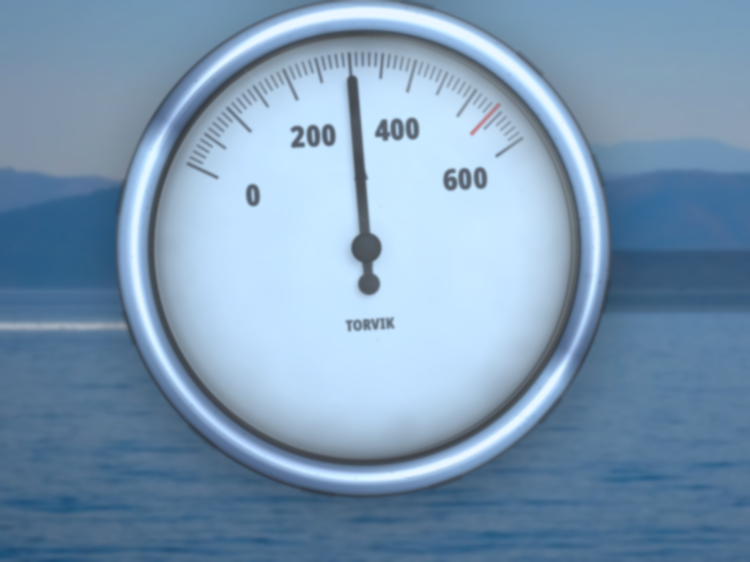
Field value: 300 A
